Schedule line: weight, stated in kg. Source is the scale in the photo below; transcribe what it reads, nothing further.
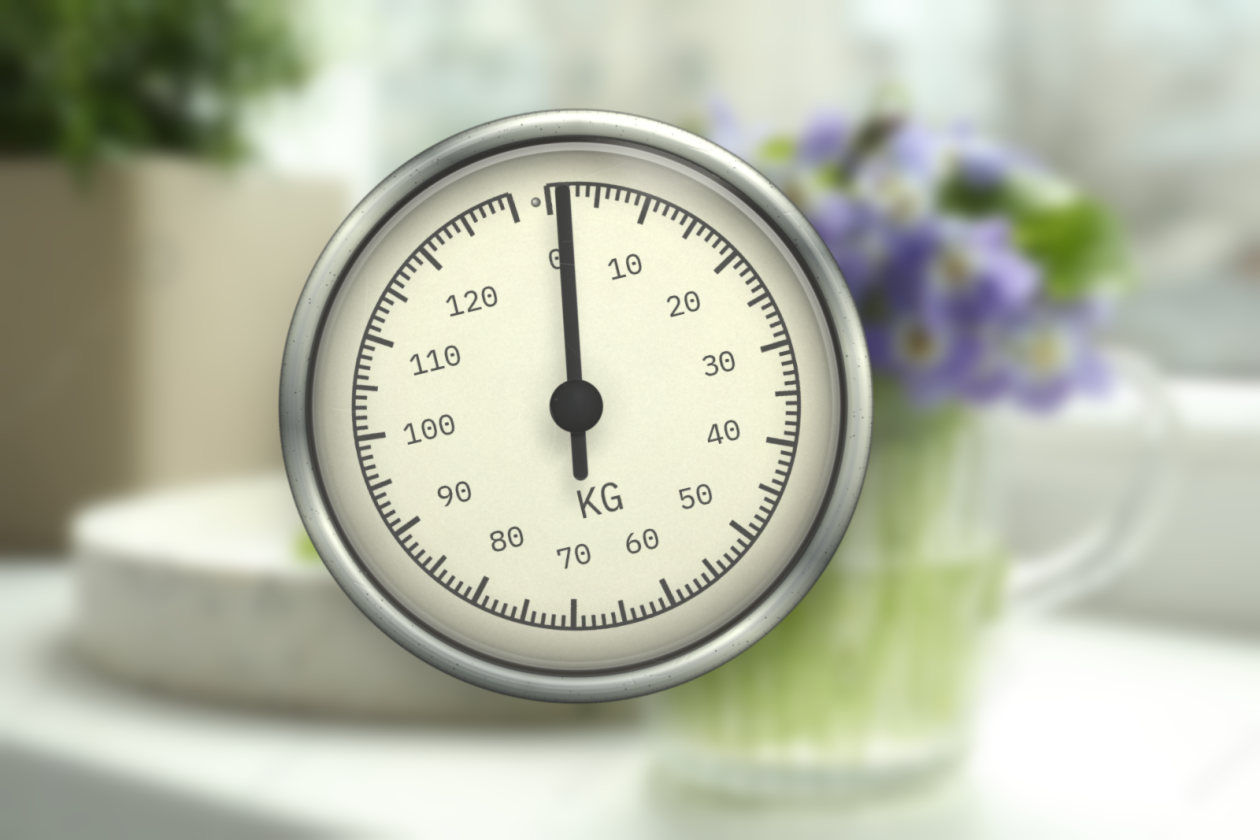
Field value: 1.5 kg
